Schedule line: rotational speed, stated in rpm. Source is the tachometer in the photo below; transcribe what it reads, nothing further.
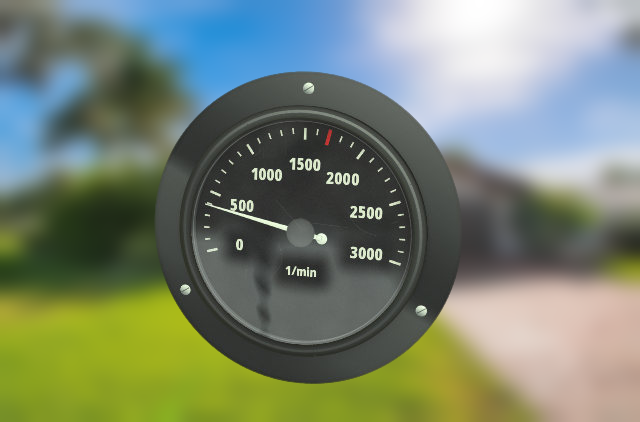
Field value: 400 rpm
